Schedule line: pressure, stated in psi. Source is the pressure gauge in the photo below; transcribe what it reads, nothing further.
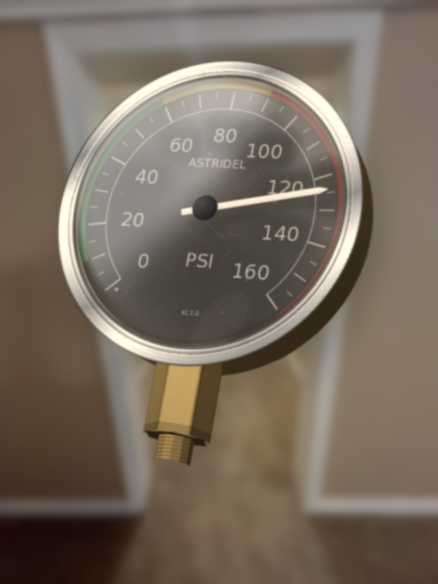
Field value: 125 psi
